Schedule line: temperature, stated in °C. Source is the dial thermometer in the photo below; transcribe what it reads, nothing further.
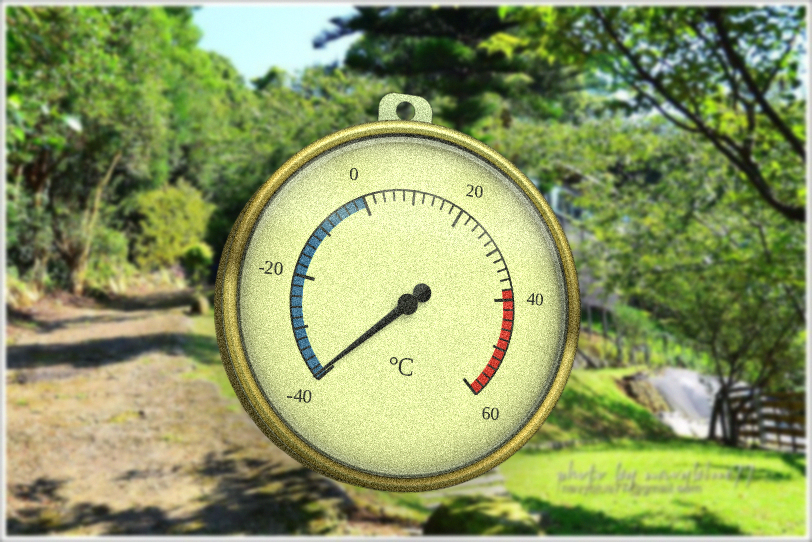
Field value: -39 °C
